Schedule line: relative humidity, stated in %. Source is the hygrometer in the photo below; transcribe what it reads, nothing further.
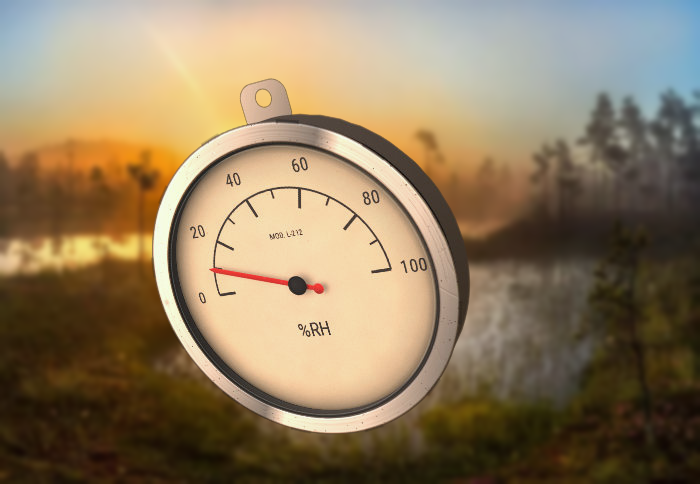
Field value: 10 %
